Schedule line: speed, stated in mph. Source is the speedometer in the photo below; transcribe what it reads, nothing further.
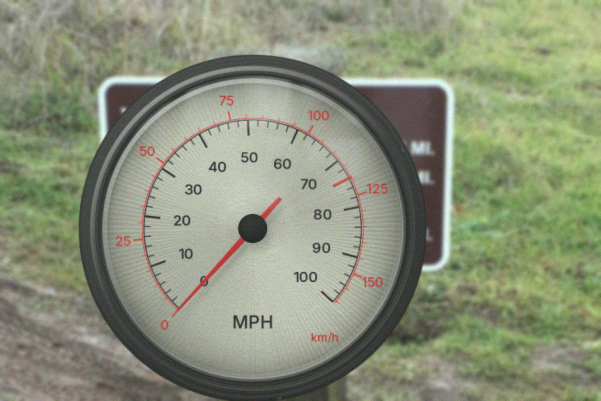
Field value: 0 mph
